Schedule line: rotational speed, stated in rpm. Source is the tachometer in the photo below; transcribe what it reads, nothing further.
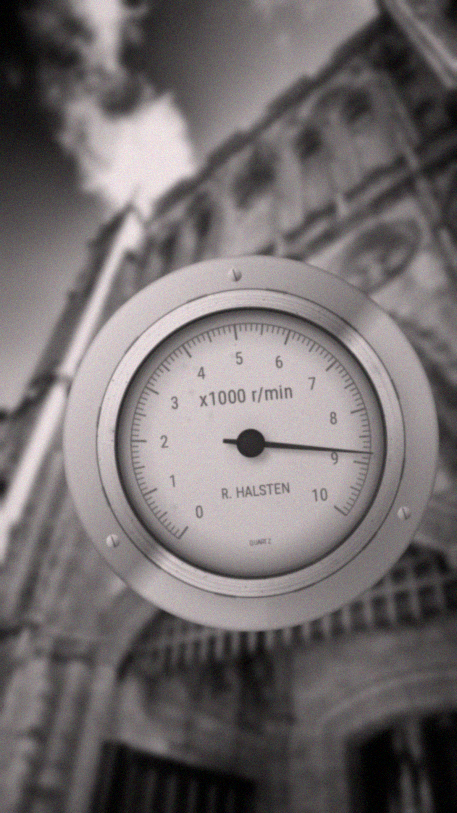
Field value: 8800 rpm
